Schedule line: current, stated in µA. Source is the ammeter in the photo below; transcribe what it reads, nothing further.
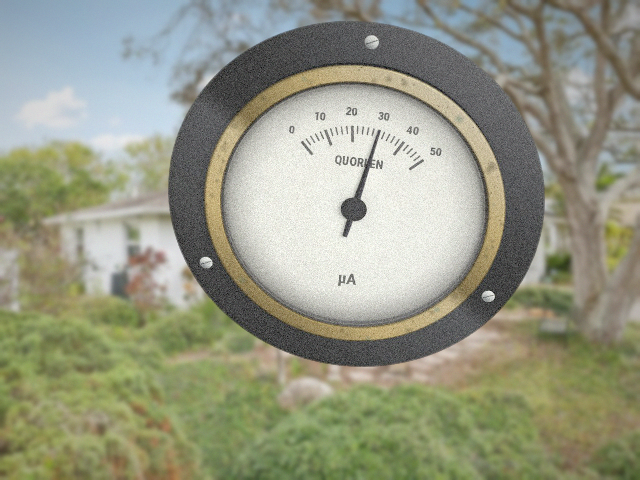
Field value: 30 µA
